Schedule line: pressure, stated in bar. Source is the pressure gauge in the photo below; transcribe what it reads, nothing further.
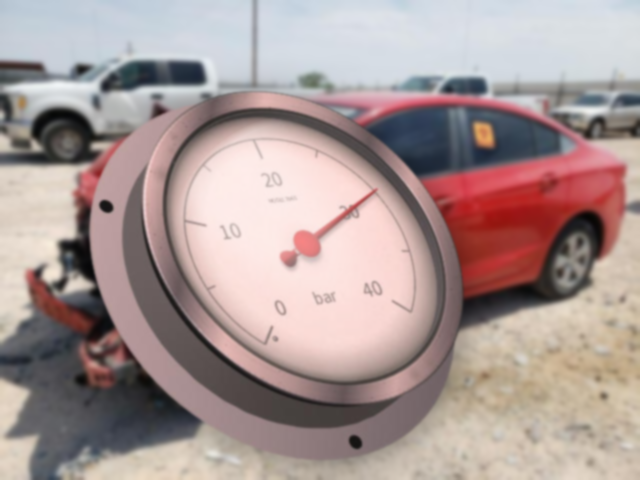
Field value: 30 bar
